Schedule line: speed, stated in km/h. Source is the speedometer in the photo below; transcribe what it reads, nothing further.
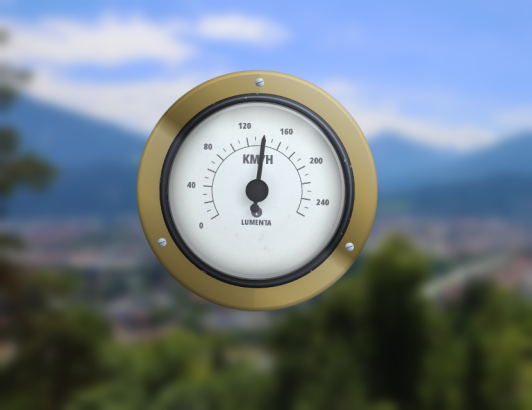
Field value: 140 km/h
